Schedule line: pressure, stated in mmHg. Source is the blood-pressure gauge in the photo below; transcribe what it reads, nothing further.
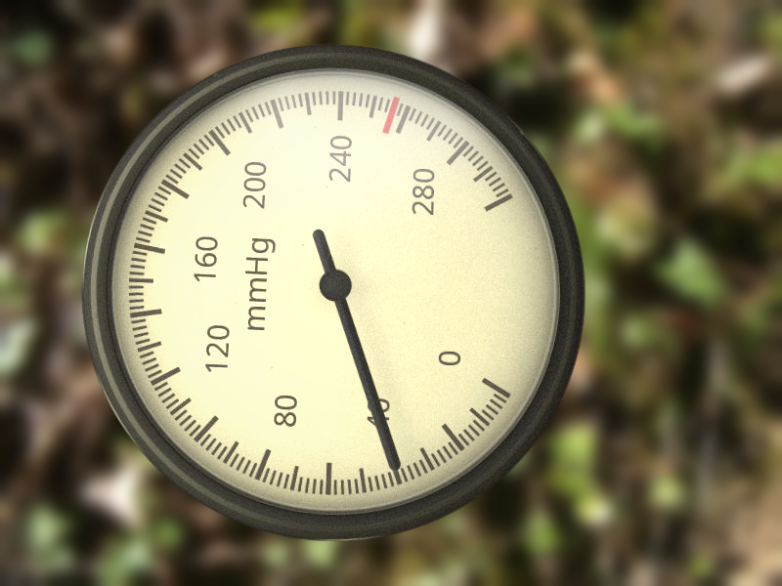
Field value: 40 mmHg
